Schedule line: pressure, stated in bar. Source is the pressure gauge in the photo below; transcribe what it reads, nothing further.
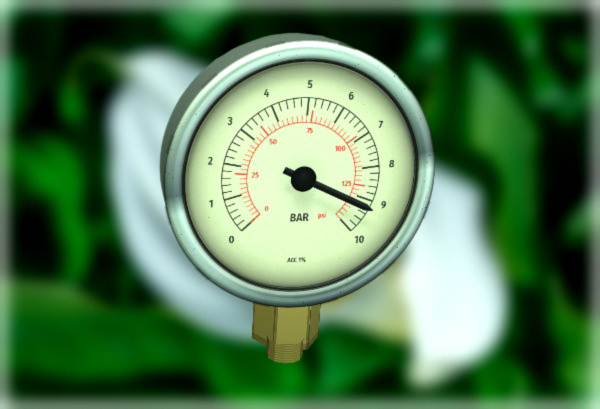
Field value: 9.2 bar
